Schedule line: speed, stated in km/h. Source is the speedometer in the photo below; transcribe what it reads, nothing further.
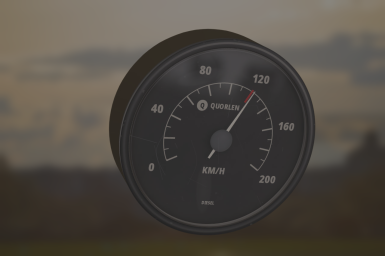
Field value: 120 km/h
